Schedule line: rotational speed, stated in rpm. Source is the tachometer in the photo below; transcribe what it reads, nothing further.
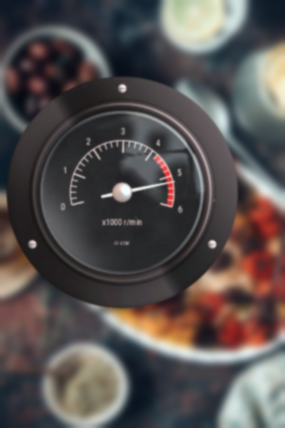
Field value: 5200 rpm
